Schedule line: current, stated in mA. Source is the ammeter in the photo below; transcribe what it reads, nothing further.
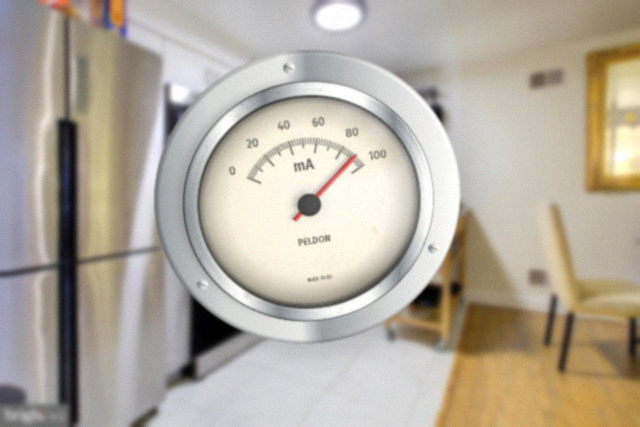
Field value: 90 mA
